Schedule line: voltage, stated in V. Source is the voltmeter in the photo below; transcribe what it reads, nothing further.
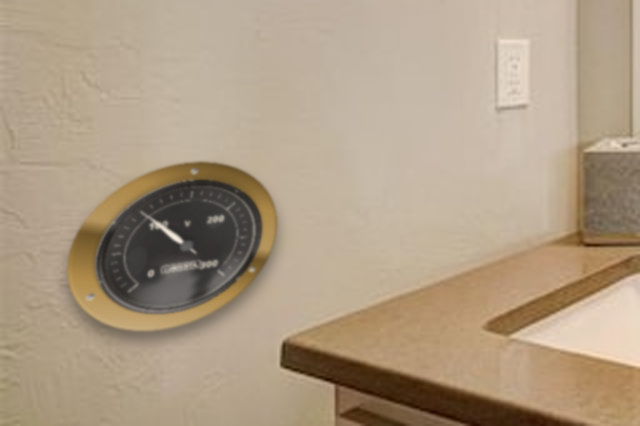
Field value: 100 V
